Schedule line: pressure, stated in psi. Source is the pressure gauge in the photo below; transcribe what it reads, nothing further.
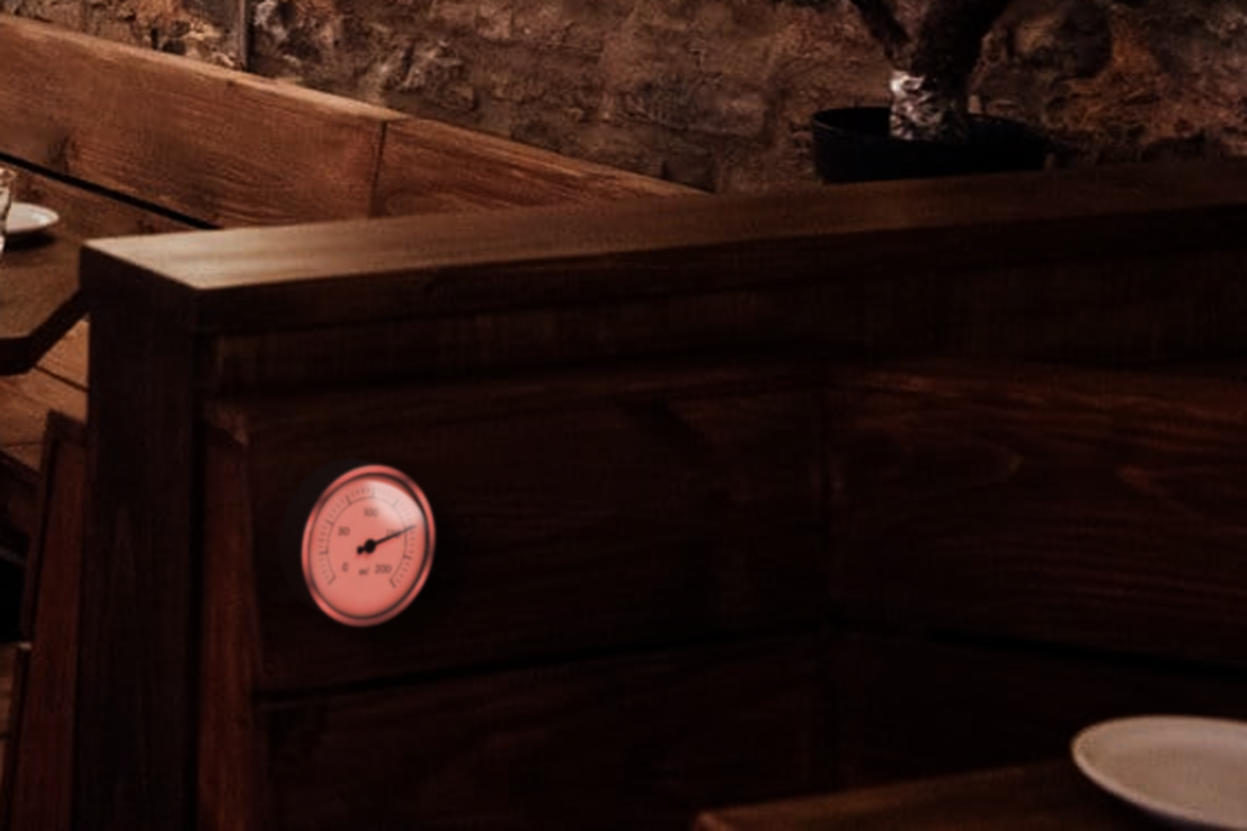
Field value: 150 psi
